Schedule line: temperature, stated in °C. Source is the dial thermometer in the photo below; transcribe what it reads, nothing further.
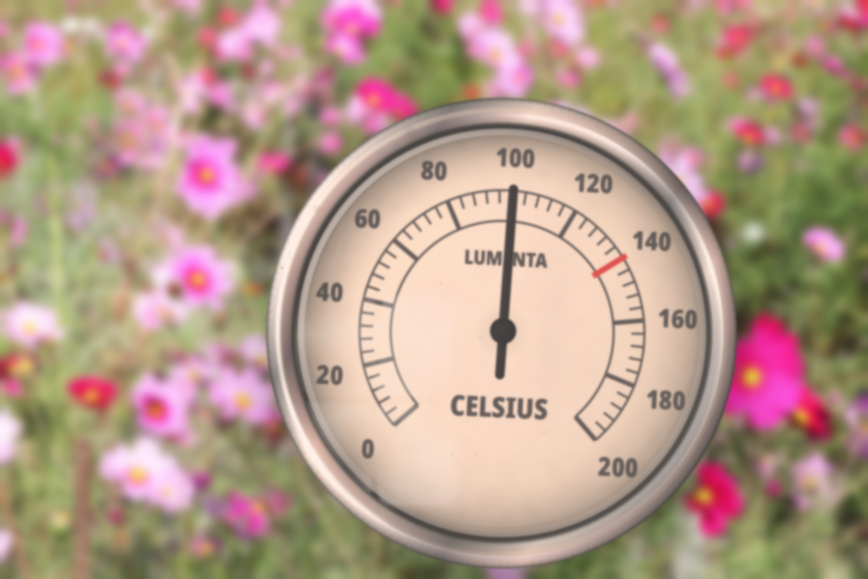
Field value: 100 °C
